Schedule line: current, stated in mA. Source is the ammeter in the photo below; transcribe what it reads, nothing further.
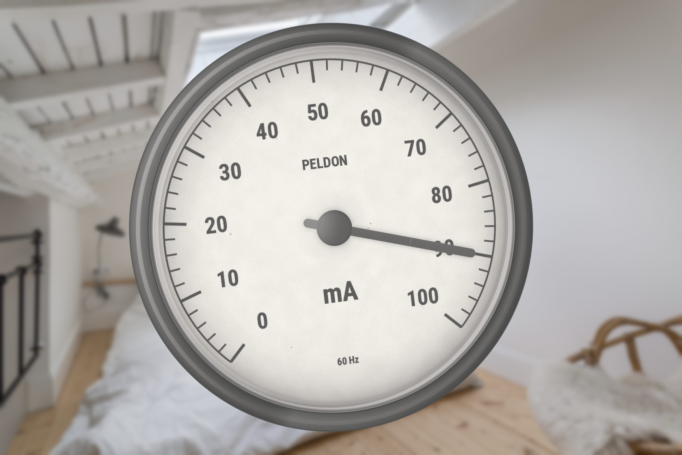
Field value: 90 mA
